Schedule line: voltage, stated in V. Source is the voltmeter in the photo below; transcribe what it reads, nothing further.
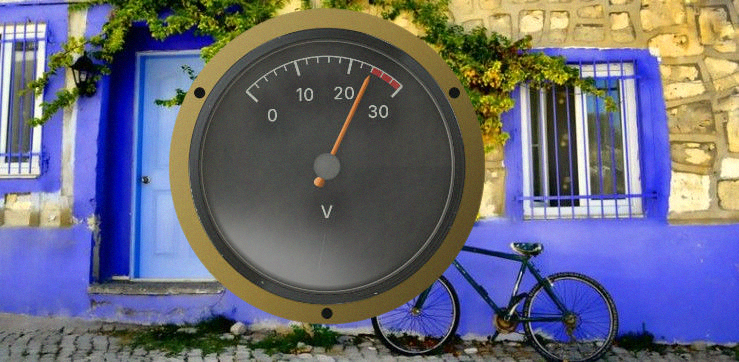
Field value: 24 V
